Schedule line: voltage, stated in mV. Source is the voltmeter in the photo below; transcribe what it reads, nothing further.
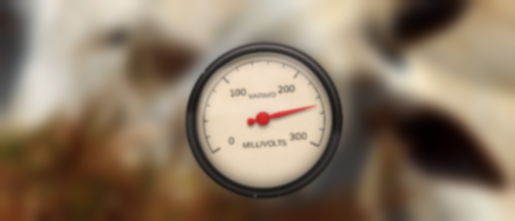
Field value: 250 mV
